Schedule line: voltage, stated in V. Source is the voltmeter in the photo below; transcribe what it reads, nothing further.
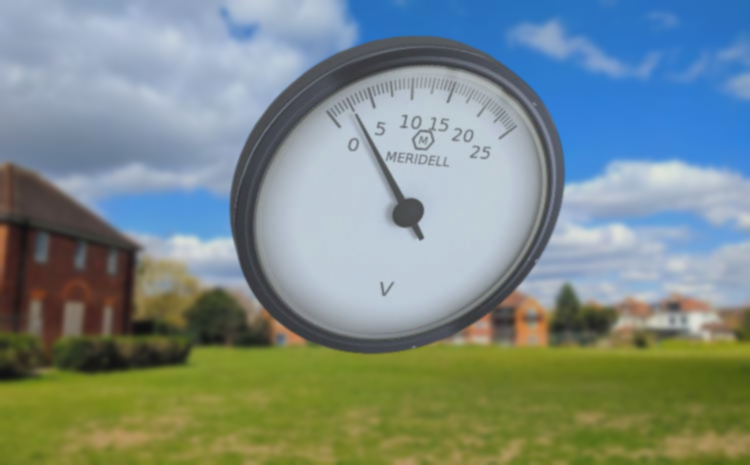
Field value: 2.5 V
